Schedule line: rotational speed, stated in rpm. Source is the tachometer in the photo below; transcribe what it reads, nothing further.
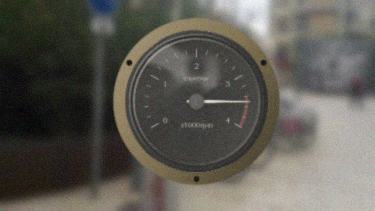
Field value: 3500 rpm
